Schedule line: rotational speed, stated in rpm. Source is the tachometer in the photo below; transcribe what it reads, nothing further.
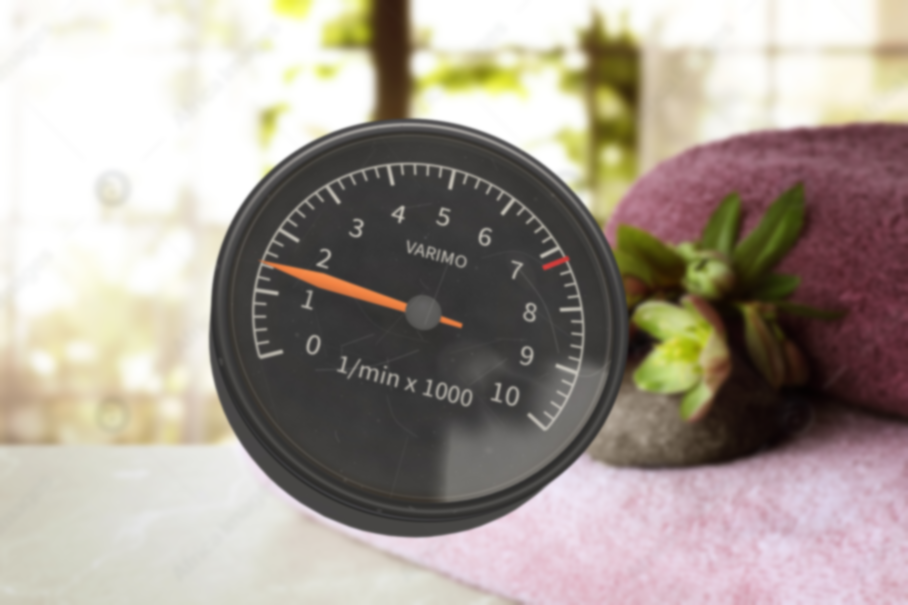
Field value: 1400 rpm
